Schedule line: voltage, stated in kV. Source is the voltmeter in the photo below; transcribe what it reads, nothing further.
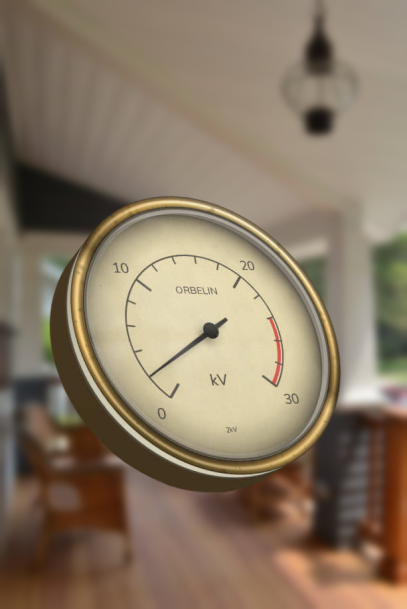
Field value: 2 kV
